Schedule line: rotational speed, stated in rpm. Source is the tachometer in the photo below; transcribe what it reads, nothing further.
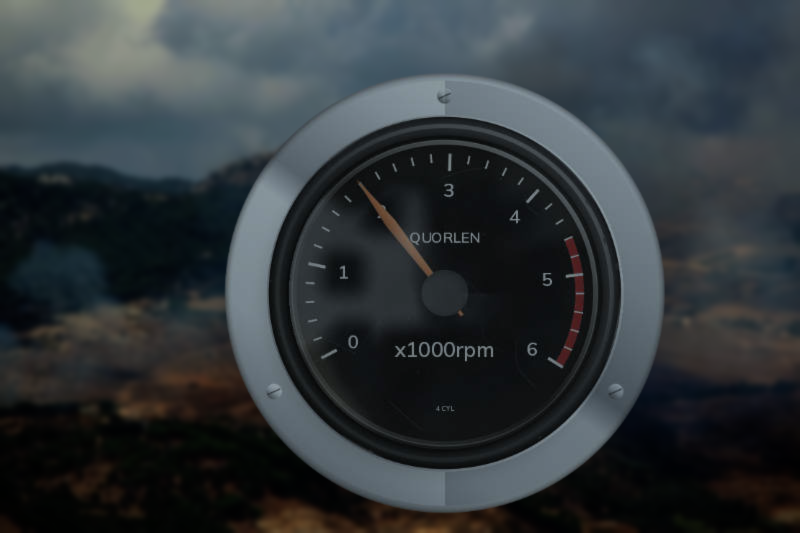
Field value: 2000 rpm
